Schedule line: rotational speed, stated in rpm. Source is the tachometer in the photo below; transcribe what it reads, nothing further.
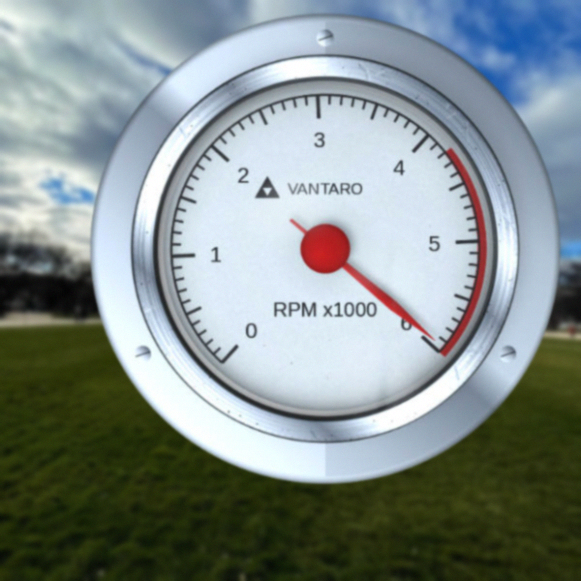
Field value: 5950 rpm
